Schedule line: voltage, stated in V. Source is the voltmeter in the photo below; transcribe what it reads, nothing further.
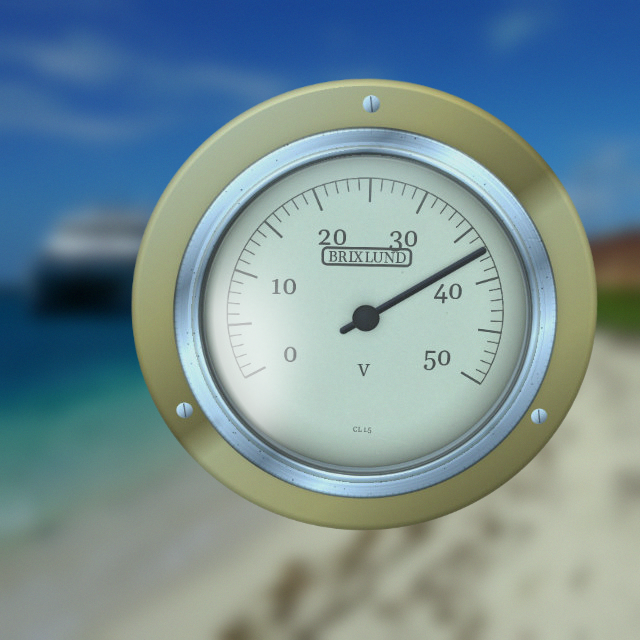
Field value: 37 V
